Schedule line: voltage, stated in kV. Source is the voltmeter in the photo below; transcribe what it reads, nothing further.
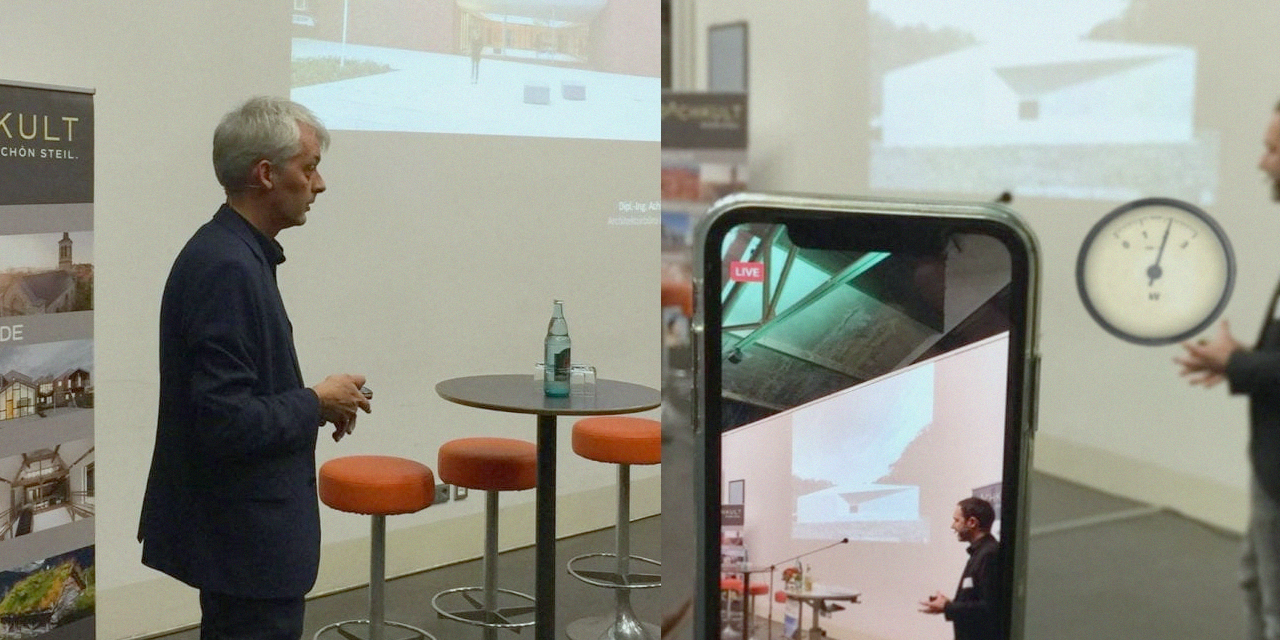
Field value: 2 kV
